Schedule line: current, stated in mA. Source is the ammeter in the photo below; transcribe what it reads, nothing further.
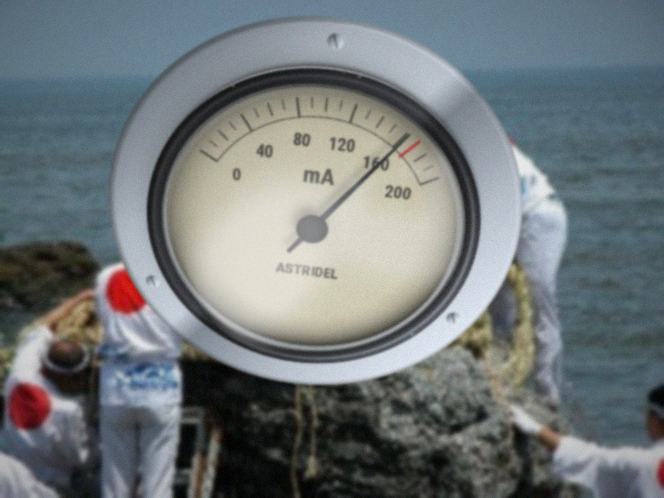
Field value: 160 mA
